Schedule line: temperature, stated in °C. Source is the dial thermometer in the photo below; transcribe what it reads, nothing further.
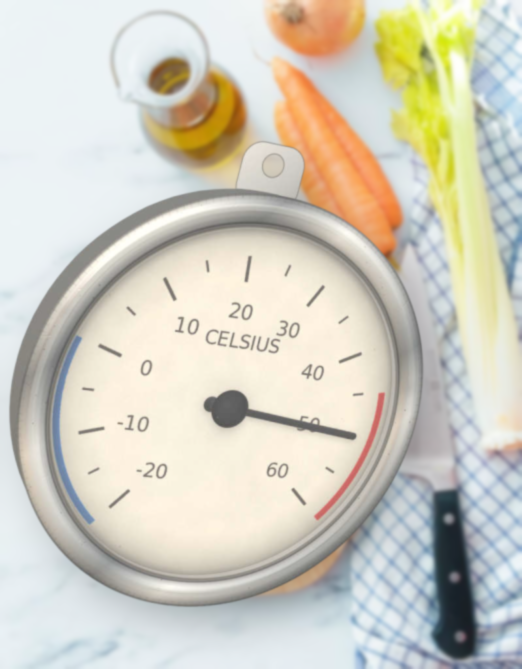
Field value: 50 °C
